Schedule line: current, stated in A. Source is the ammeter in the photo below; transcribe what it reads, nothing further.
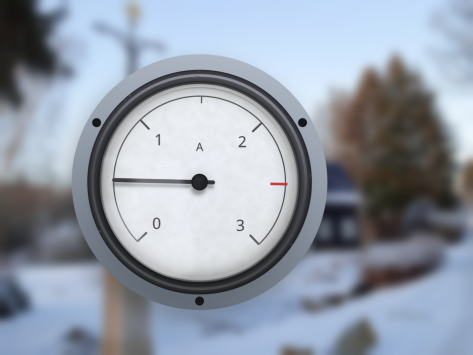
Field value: 0.5 A
